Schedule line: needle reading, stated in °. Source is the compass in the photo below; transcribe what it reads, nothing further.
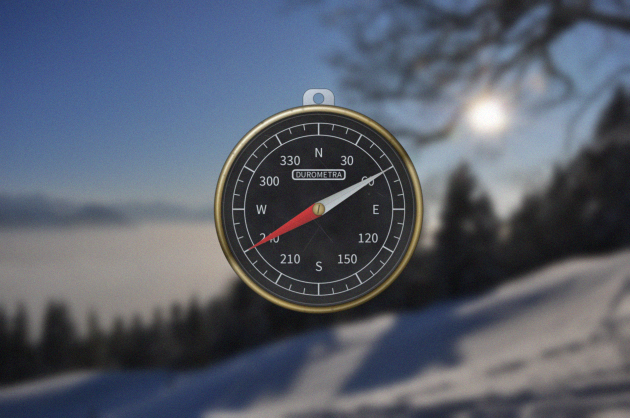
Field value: 240 °
